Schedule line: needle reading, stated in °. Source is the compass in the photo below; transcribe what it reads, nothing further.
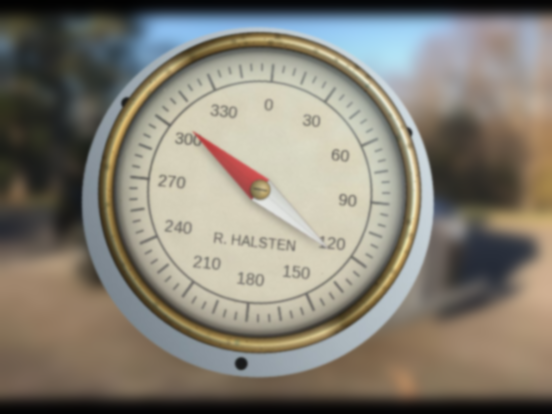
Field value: 305 °
